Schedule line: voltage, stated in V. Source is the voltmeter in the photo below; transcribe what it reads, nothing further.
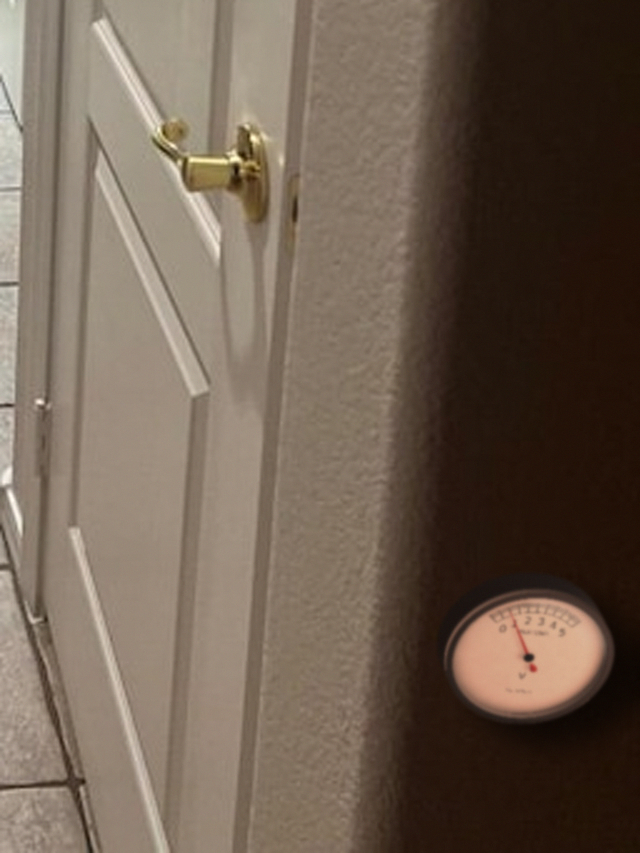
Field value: 1 V
